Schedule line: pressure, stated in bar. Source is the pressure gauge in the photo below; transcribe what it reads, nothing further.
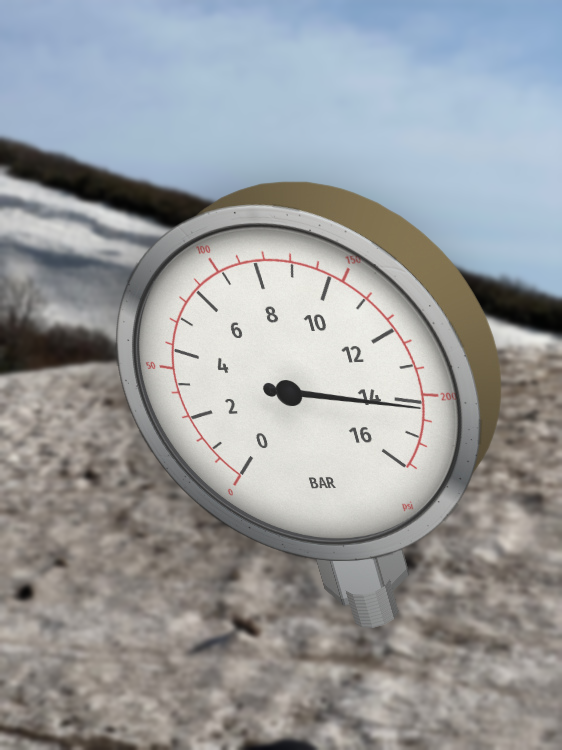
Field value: 14 bar
